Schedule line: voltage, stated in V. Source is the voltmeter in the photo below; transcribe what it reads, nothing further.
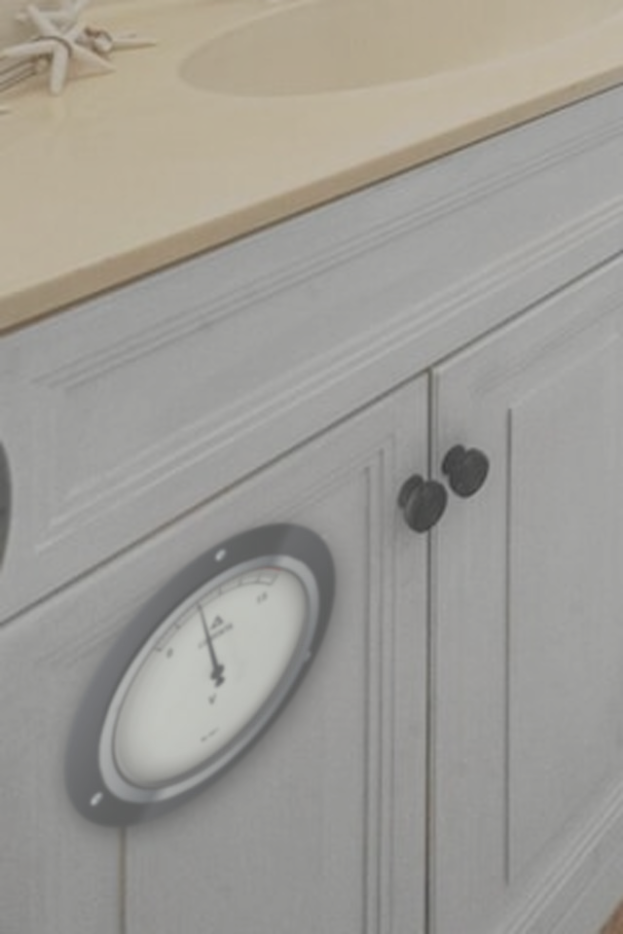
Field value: 5 V
